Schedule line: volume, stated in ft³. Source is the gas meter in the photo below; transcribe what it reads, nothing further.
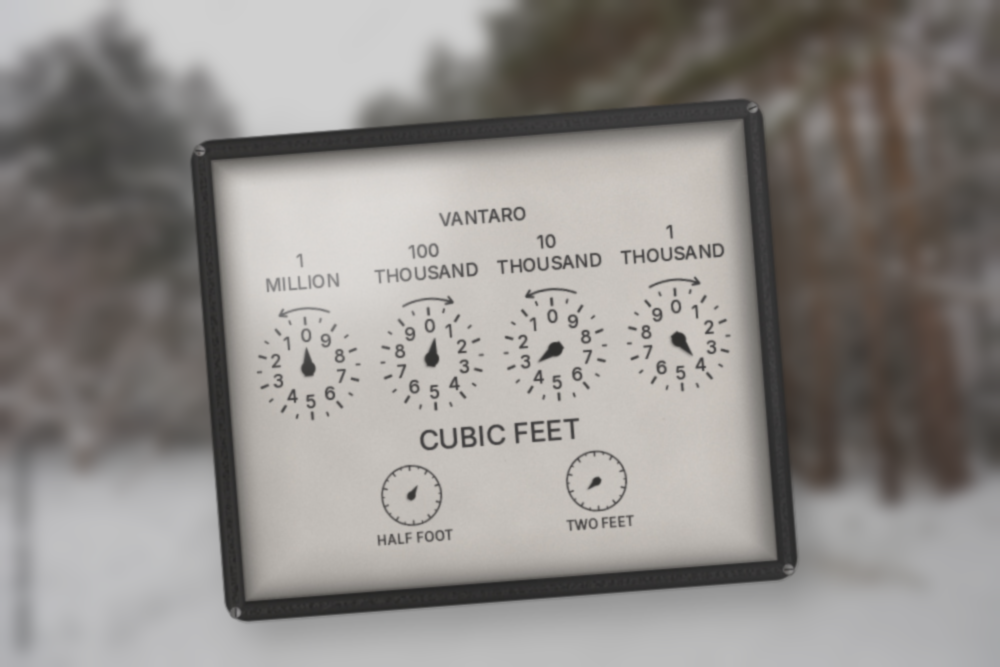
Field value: 3400 ft³
